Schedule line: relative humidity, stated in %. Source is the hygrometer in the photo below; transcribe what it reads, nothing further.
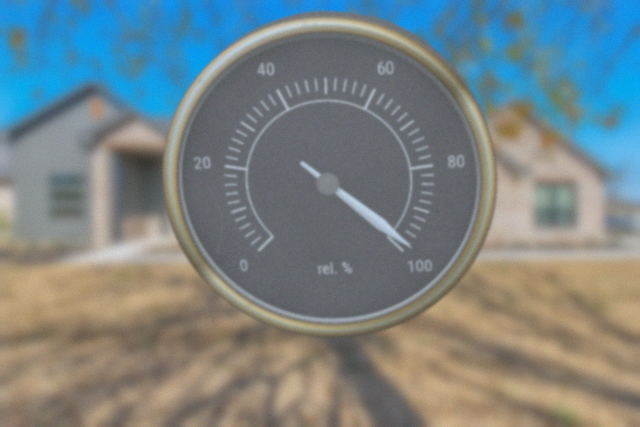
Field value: 98 %
